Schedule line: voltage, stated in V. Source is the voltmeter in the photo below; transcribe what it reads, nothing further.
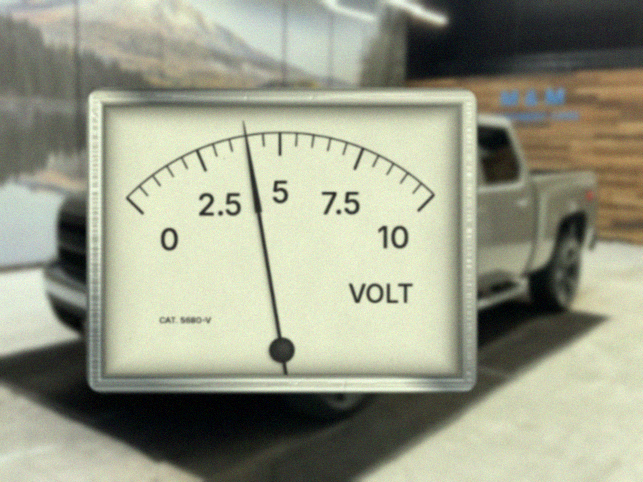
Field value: 4 V
